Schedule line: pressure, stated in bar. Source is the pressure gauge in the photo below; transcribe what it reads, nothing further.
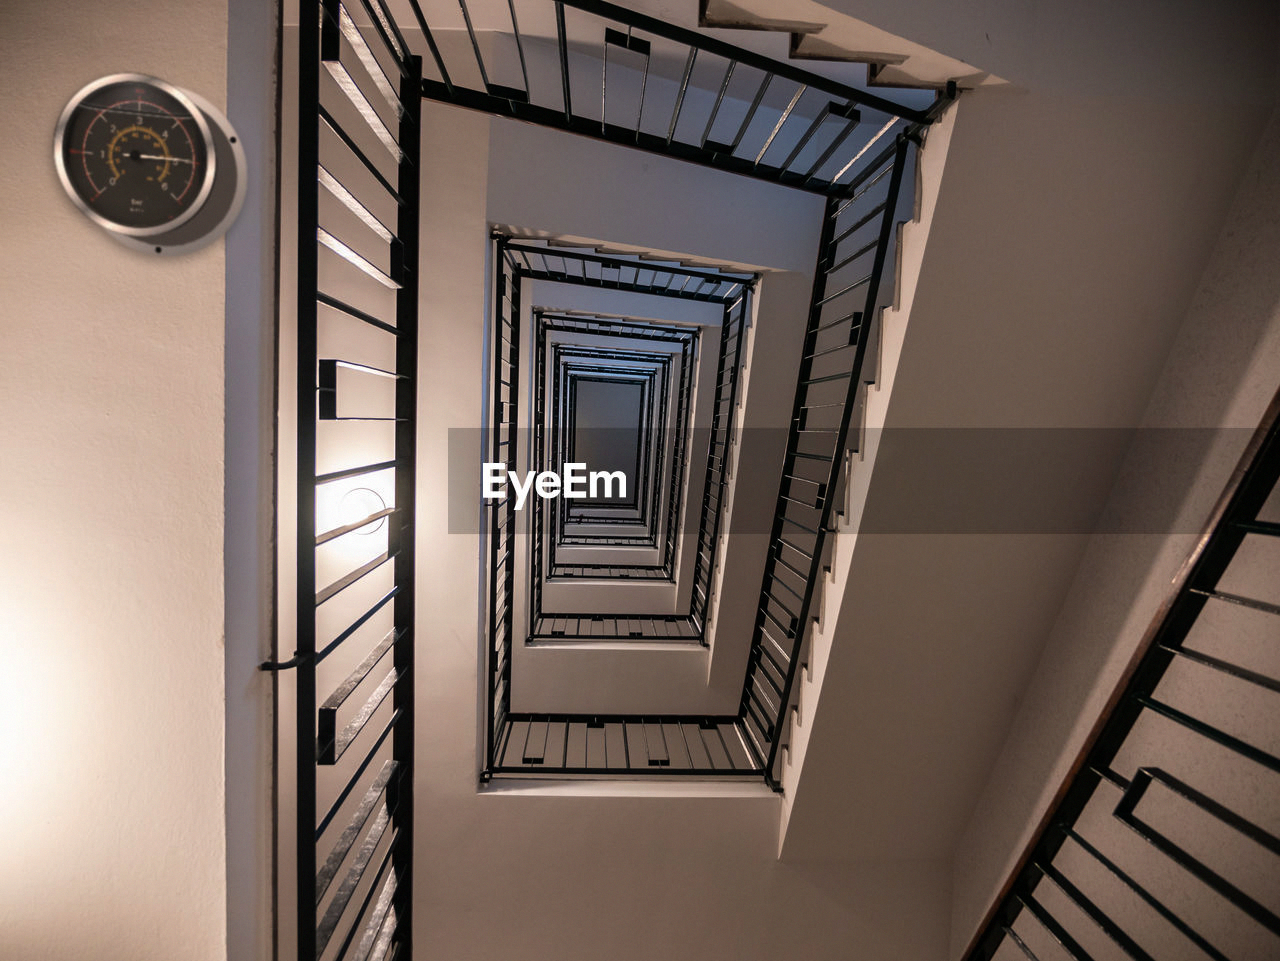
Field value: 5 bar
